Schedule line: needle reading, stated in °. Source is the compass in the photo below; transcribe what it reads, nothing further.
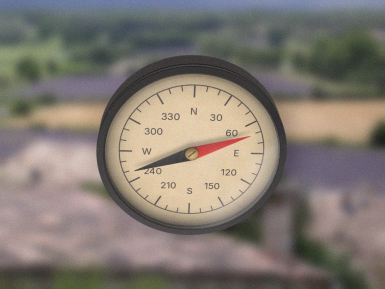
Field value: 70 °
